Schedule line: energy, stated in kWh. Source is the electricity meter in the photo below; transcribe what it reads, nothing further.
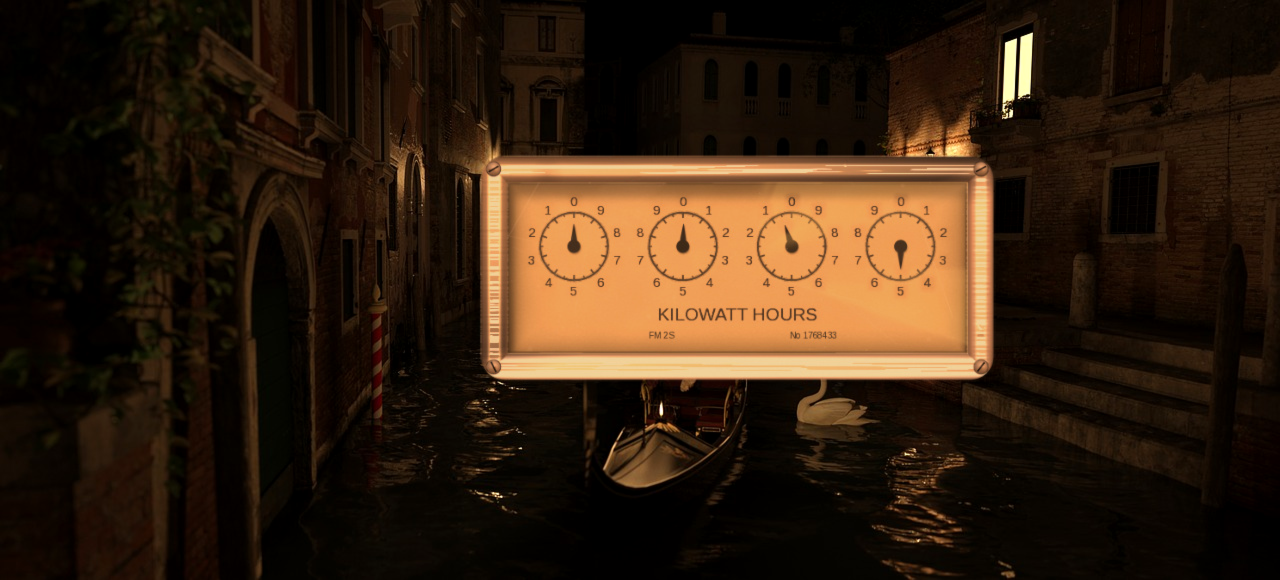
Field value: 5 kWh
